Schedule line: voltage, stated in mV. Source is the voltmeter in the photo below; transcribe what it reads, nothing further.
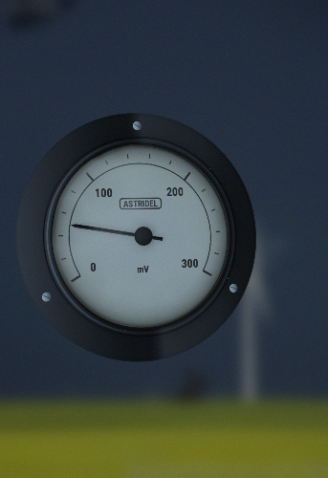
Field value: 50 mV
